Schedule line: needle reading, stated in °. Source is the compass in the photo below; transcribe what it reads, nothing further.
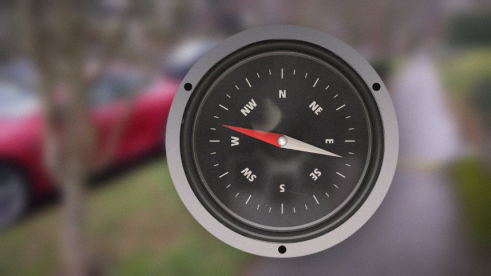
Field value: 285 °
